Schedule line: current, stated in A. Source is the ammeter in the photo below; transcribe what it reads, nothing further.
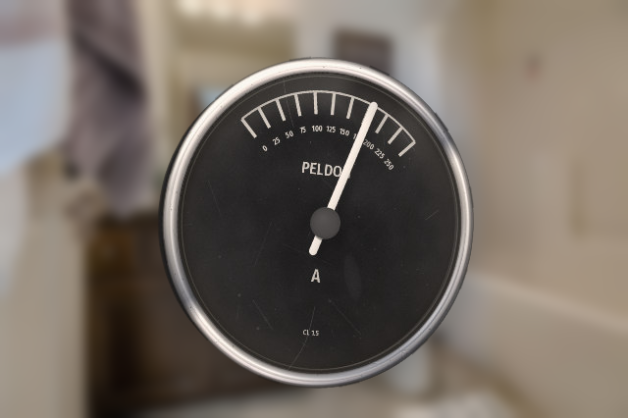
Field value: 175 A
